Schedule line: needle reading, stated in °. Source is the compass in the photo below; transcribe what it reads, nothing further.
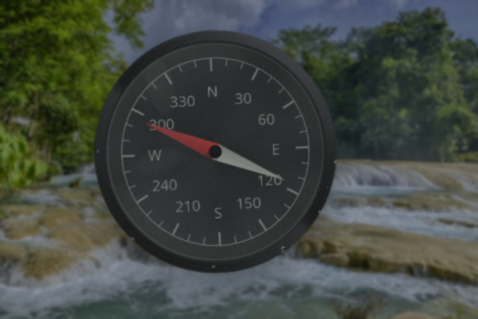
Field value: 295 °
